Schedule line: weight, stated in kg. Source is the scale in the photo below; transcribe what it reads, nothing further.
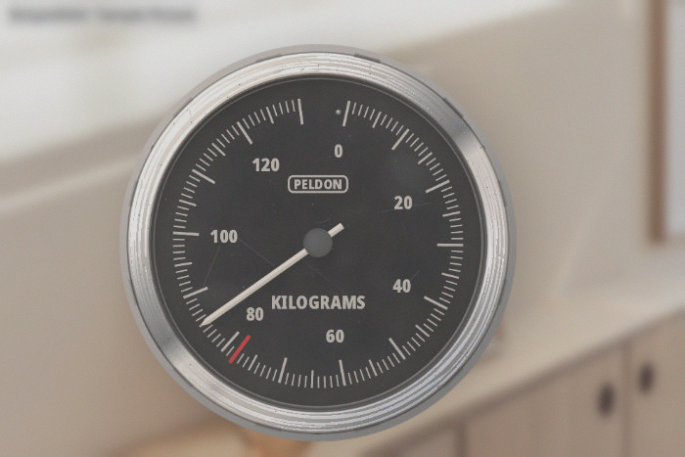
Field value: 85 kg
